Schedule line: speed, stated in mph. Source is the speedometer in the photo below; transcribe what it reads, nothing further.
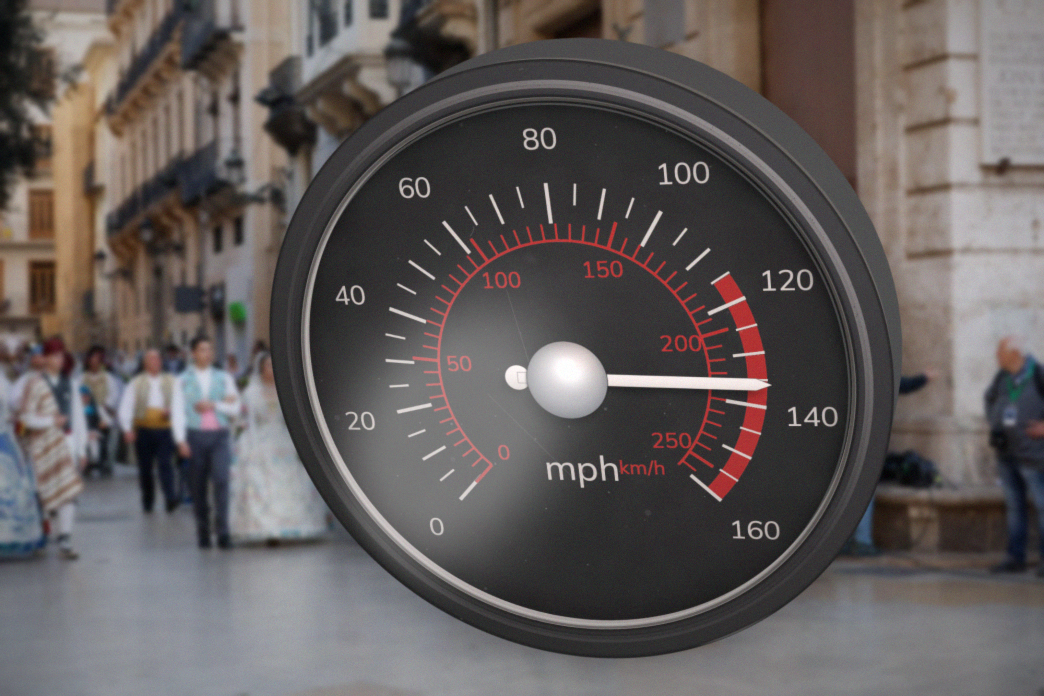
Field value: 135 mph
